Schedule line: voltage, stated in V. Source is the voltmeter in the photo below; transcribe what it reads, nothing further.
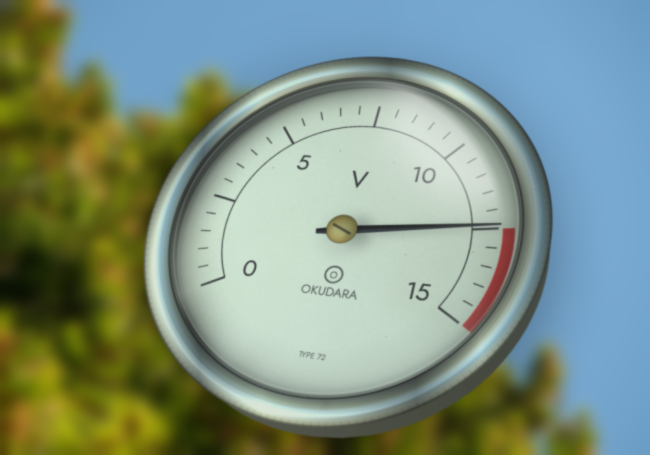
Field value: 12.5 V
